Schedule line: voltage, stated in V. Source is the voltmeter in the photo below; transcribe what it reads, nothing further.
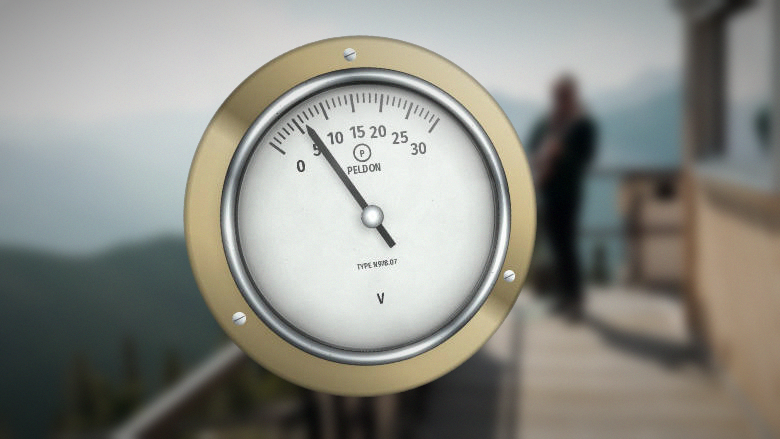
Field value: 6 V
